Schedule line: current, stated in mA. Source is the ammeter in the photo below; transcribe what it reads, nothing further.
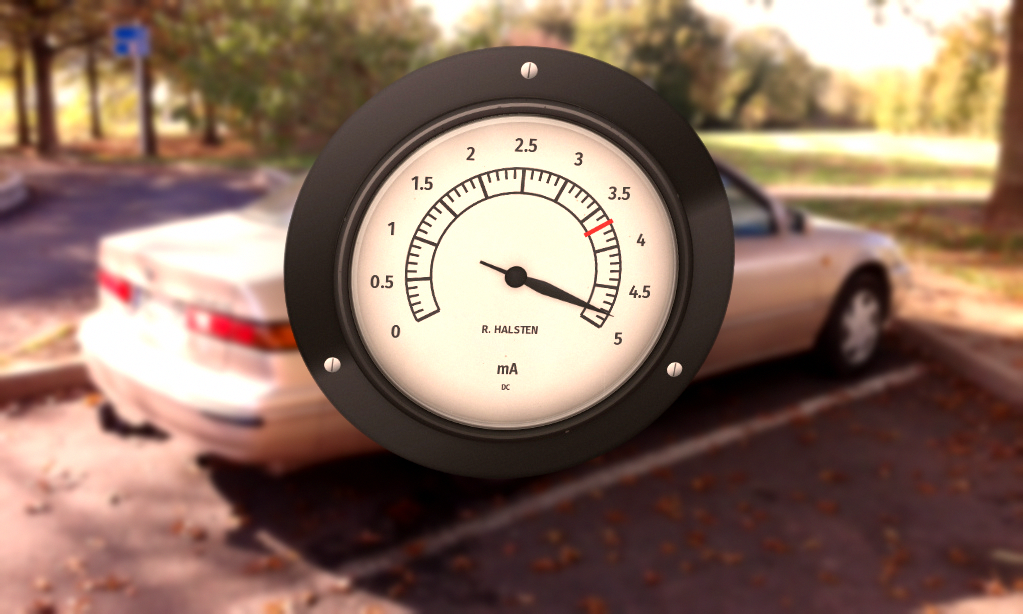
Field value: 4.8 mA
